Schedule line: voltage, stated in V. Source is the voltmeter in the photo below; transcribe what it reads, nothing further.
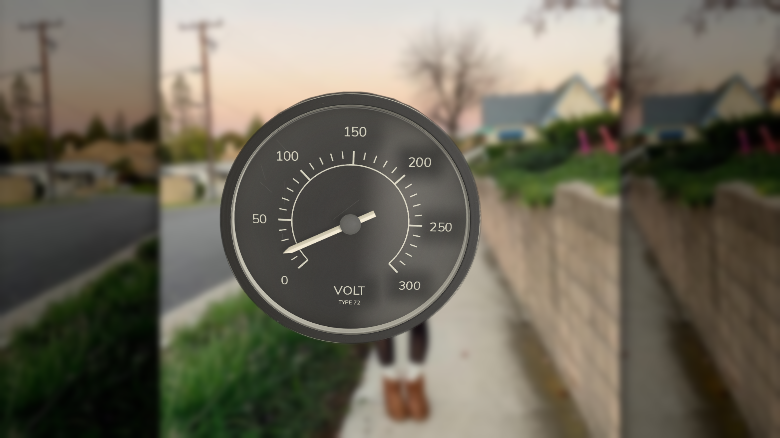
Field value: 20 V
